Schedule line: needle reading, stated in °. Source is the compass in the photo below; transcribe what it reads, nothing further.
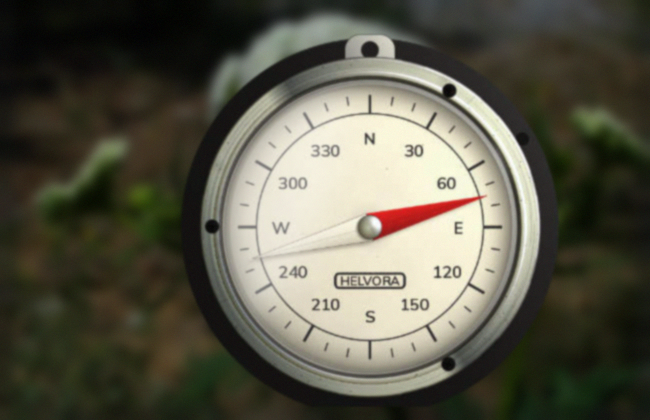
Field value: 75 °
